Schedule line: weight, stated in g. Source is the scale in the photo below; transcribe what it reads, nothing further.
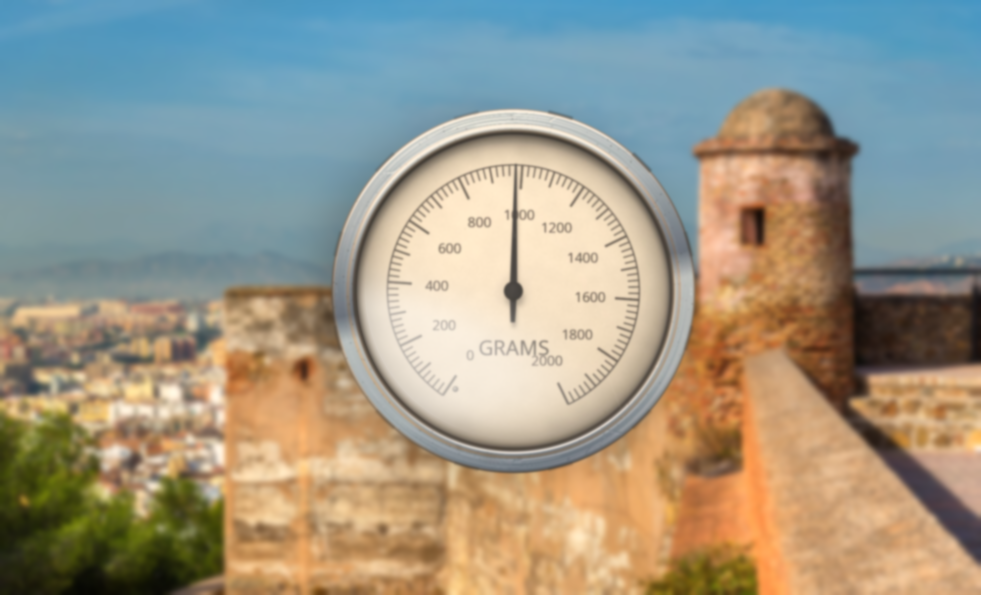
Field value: 980 g
